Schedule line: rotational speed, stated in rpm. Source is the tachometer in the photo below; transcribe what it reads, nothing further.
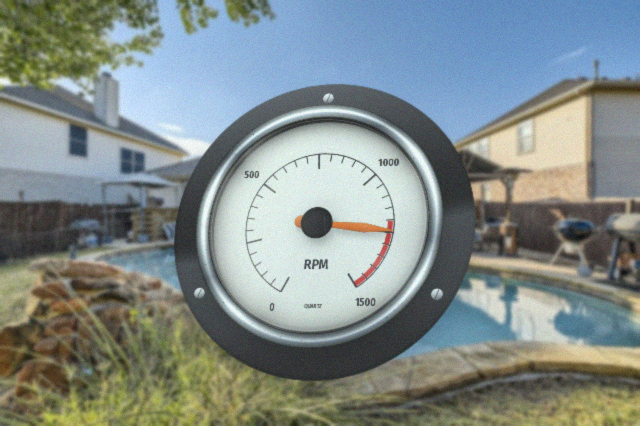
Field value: 1250 rpm
